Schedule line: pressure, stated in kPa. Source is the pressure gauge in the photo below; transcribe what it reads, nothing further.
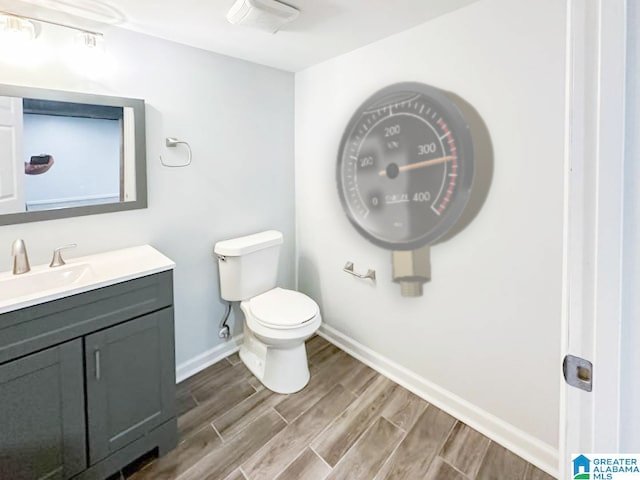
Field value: 330 kPa
